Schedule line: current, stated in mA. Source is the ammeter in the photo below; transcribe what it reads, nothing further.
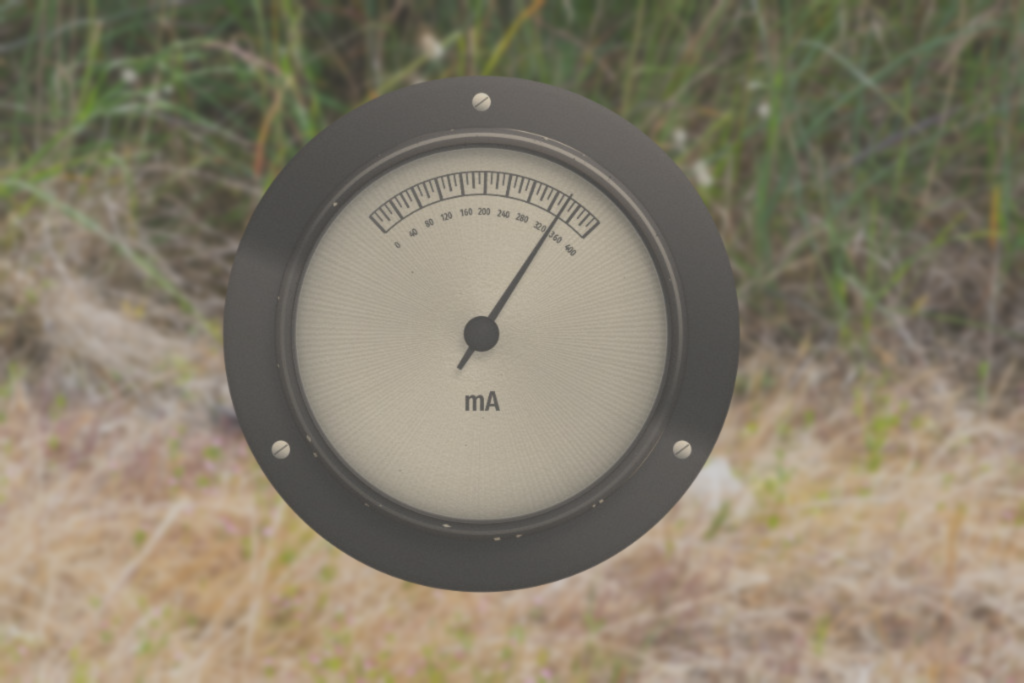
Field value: 340 mA
